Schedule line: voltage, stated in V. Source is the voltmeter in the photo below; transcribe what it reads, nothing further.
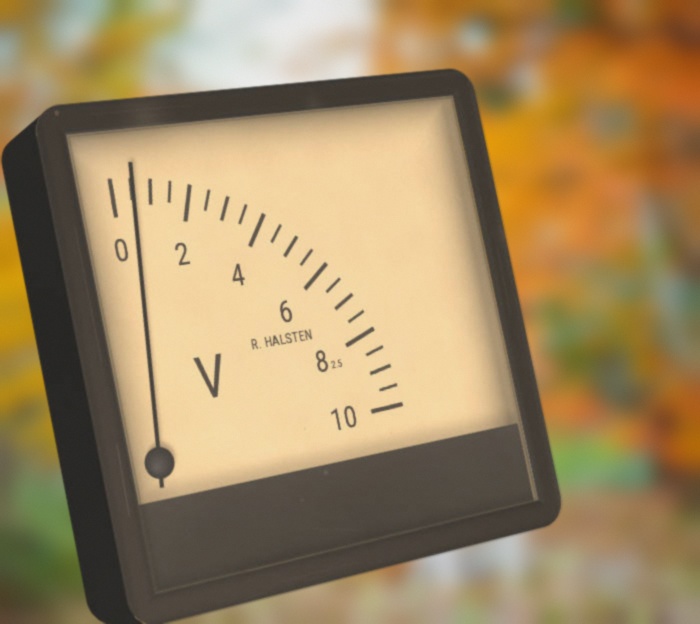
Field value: 0.5 V
